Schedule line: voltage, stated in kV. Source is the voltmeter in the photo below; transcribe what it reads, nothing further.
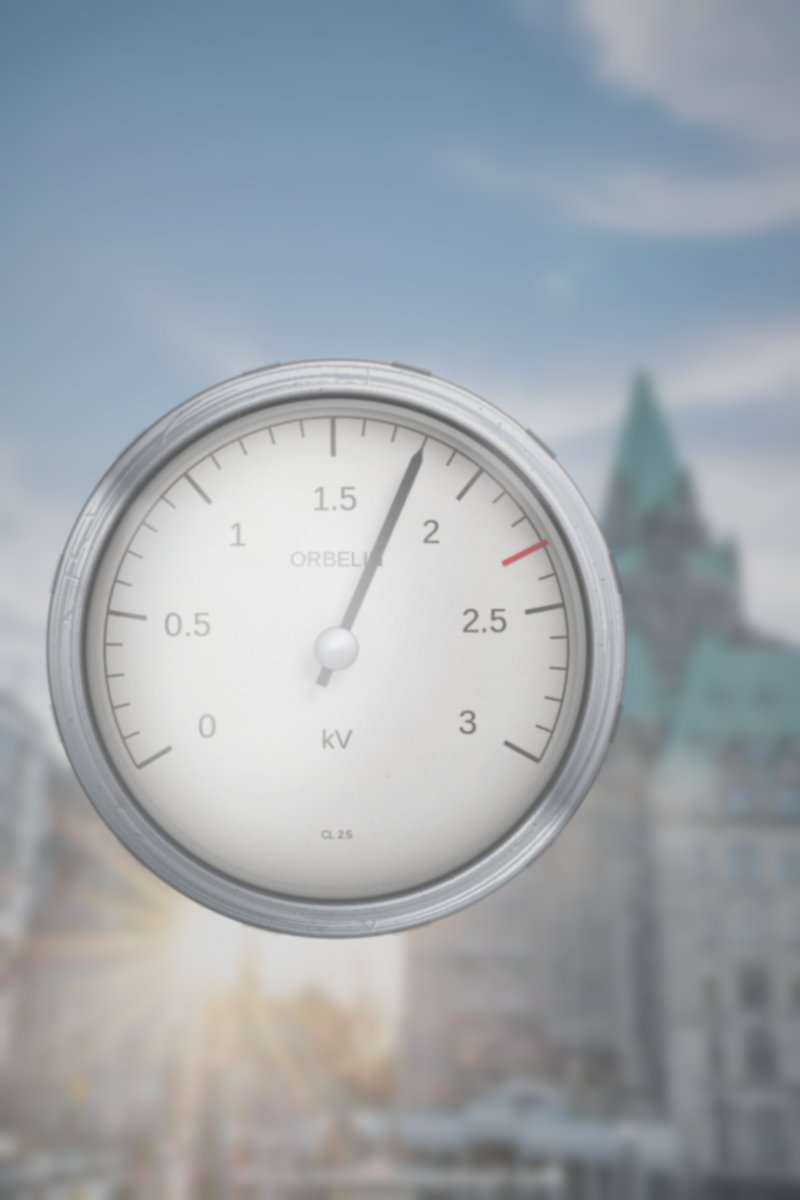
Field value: 1.8 kV
